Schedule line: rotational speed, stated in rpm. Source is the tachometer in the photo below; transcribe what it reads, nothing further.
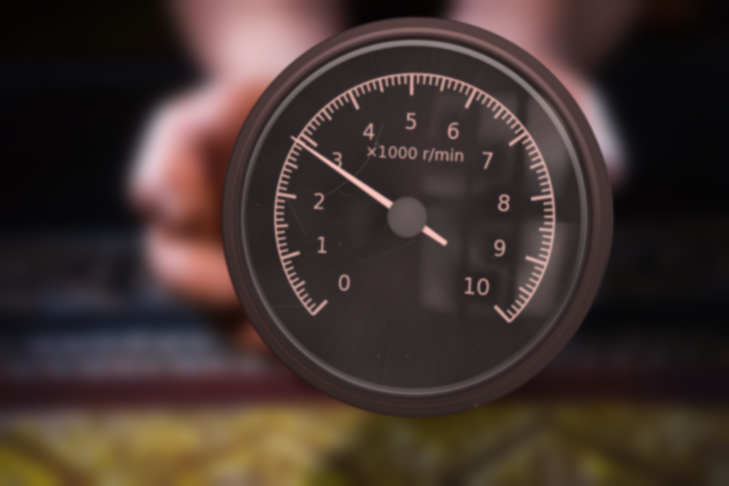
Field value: 2900 rpm
